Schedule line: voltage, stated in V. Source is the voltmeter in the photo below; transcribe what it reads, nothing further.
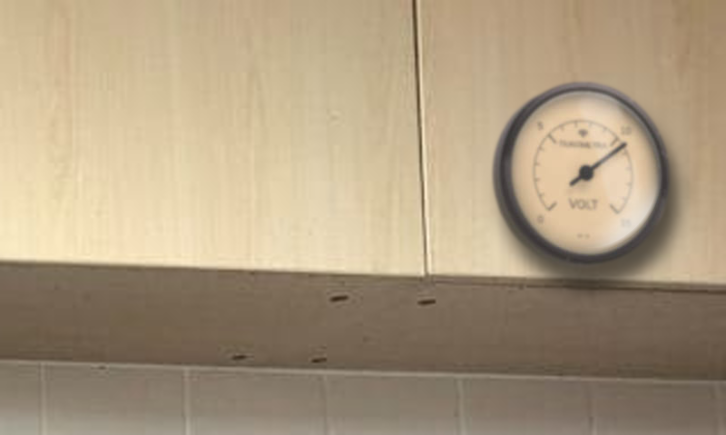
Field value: 10.5 V
